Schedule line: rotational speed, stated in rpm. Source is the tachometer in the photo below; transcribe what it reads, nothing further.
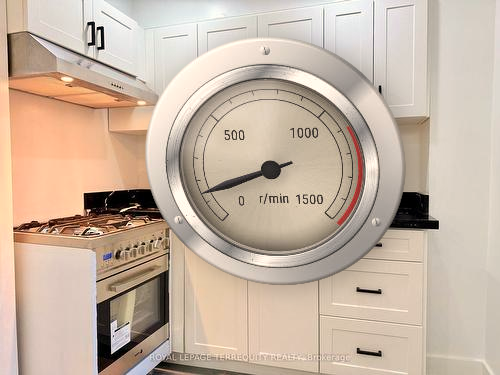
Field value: 150 rpm
